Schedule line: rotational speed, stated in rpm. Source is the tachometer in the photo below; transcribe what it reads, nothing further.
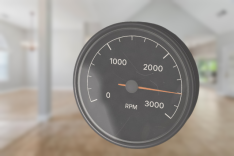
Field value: 2600 rpm
